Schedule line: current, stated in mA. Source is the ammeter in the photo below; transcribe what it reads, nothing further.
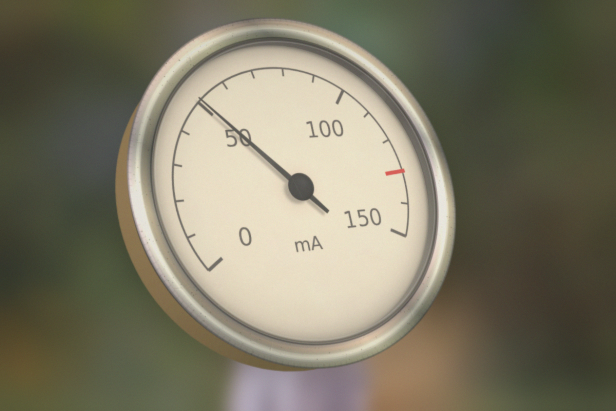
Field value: 50 mA
